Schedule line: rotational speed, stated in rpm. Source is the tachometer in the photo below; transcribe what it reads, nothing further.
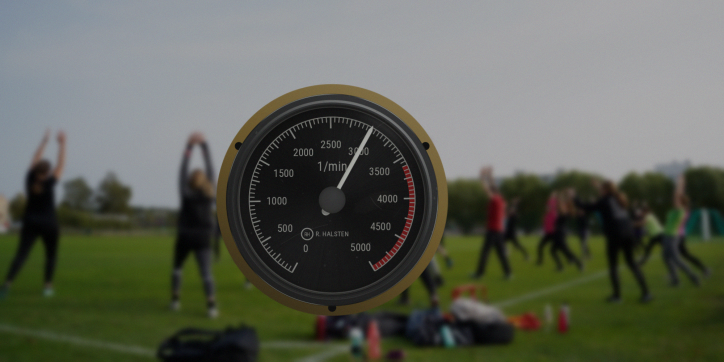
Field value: 3000 rpm
